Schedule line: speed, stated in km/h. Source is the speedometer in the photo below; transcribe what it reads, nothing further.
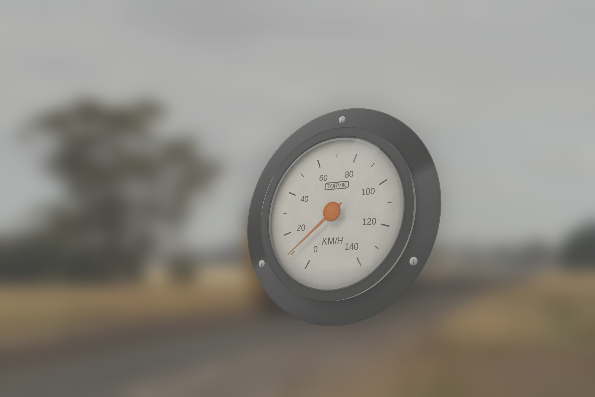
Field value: 10 km/h
